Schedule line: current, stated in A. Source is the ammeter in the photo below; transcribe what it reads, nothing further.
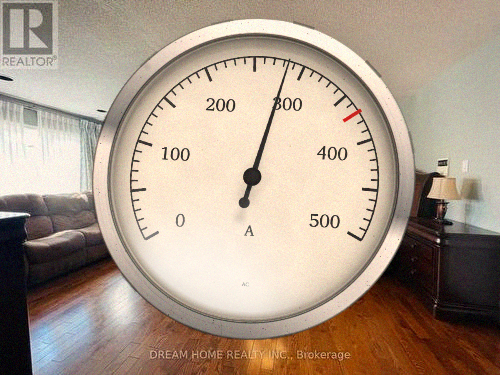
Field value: 285 A
